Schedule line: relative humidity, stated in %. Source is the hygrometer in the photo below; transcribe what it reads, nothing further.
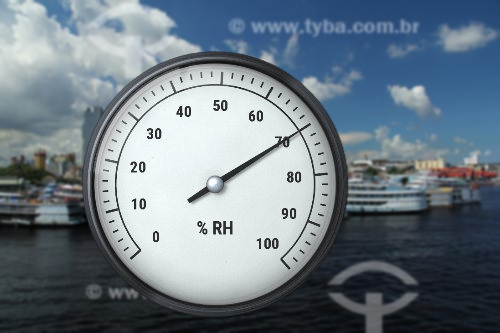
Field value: 70 %
